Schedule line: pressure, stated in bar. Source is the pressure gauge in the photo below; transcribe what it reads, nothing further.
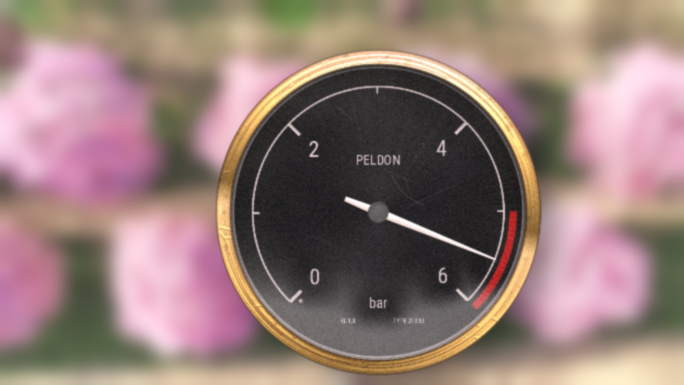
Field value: 5.5 bar
